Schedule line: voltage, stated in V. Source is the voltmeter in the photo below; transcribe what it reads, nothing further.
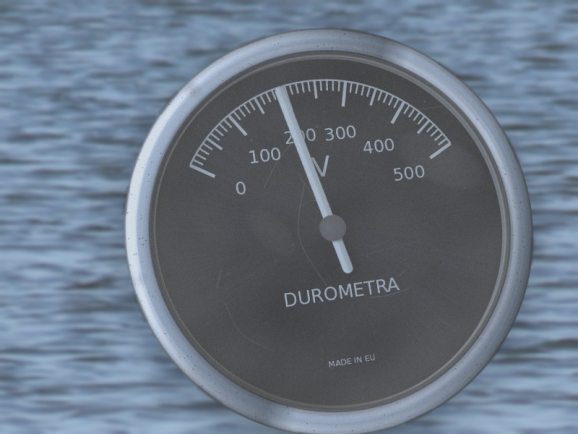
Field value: 190 V
